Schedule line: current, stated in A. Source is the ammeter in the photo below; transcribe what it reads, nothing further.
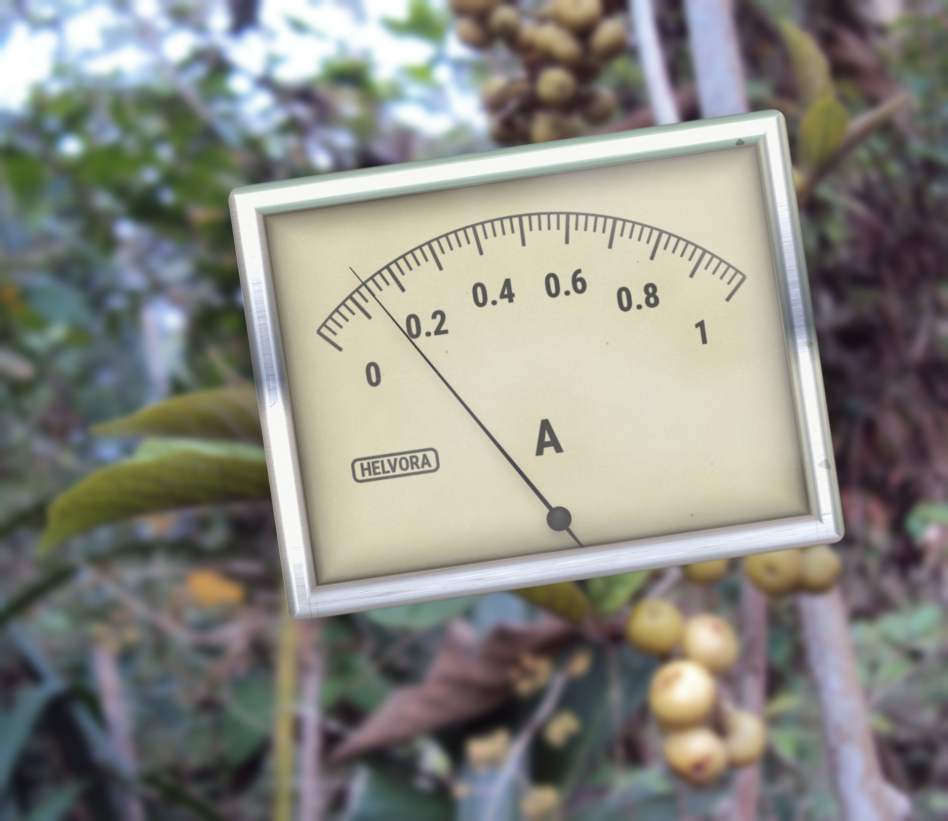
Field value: 0.14 A
